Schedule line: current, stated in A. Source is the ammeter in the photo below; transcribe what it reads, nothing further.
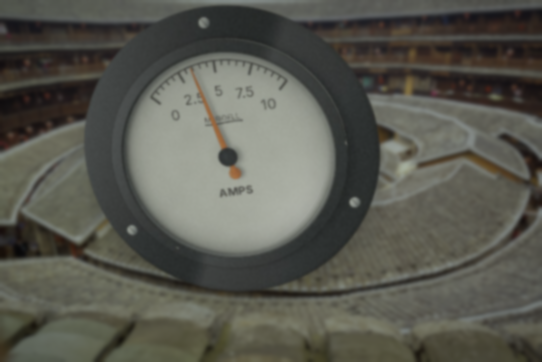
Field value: 3.5 A
